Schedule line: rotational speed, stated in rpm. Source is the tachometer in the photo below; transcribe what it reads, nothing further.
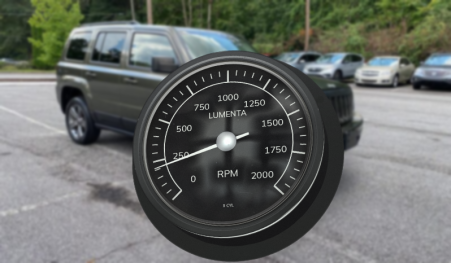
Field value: 200 rpm
